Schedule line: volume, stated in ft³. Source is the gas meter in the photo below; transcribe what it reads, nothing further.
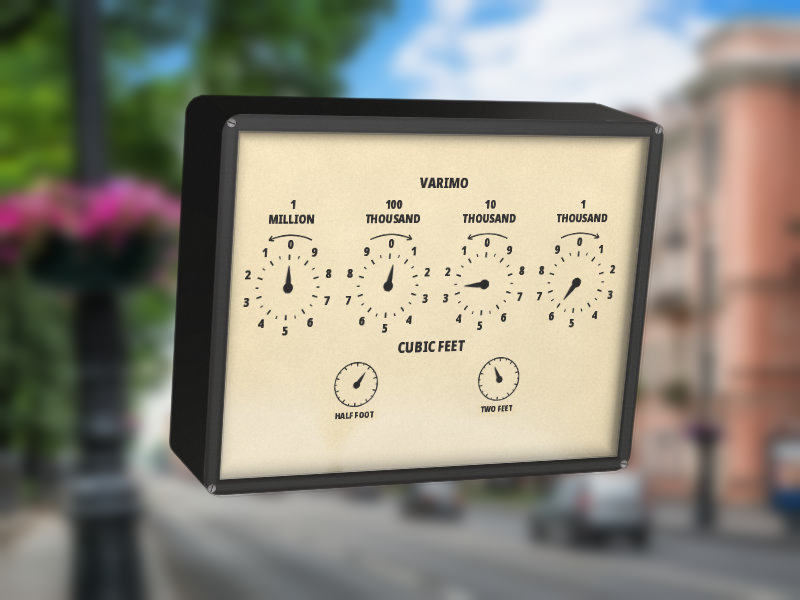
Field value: 2600 ft³
